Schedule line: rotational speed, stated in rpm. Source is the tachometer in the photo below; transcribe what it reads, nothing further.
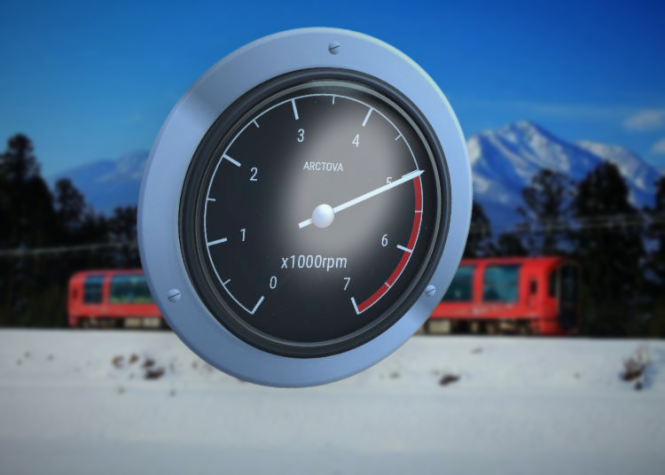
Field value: 5000 rpm
